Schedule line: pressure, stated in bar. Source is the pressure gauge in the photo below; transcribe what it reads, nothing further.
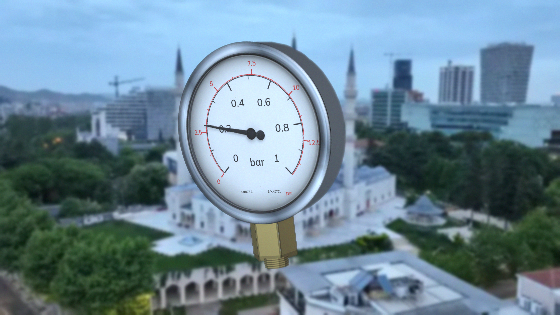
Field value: 0.2 bar
